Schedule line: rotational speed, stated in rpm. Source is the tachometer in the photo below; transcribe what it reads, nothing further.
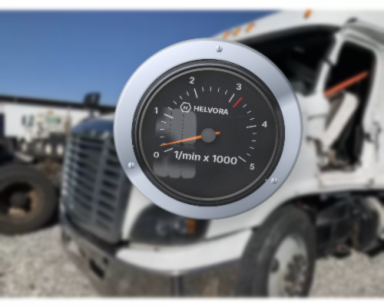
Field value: 200 rpm
